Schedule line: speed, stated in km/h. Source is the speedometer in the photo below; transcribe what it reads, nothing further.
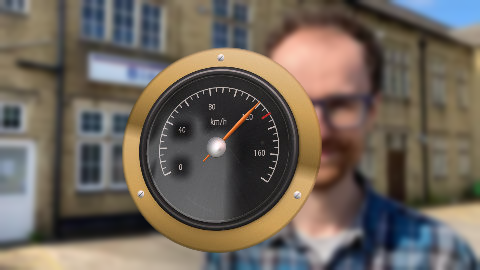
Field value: 120 km/h
